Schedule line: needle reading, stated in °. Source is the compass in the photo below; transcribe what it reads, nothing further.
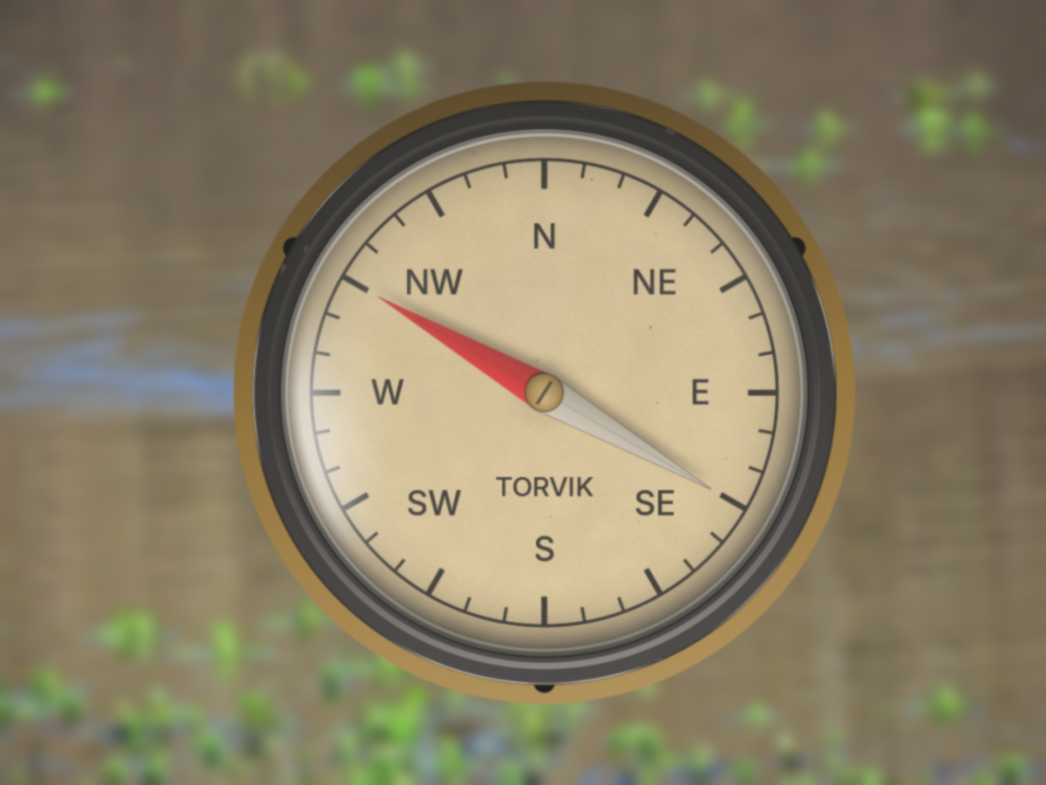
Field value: 300 °
